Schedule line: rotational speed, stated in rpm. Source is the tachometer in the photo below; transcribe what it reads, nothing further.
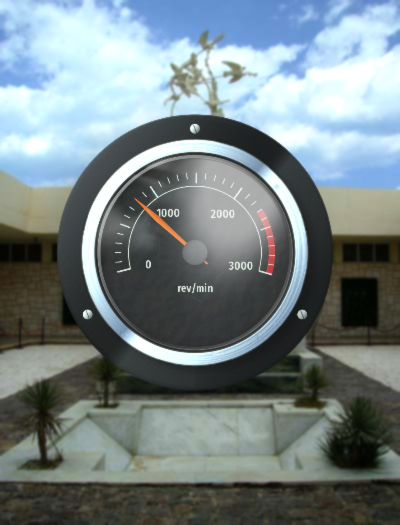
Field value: 800 rpm
